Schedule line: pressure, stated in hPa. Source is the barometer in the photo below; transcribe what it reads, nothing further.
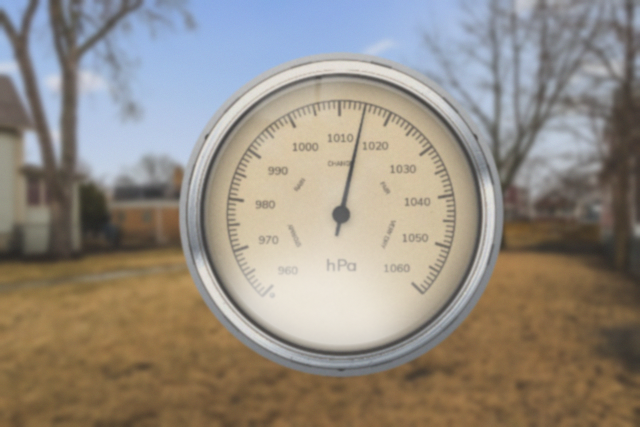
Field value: 1015 hPa
